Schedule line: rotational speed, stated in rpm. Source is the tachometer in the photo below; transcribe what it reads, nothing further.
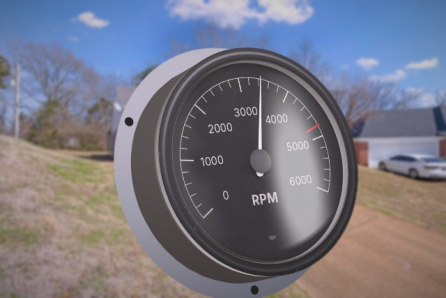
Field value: 3400 rpm
